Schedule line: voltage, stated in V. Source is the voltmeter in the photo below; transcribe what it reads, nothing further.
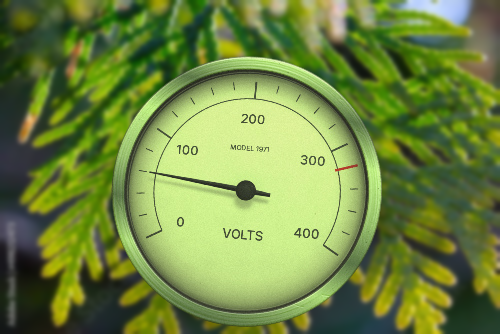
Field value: 60 V
